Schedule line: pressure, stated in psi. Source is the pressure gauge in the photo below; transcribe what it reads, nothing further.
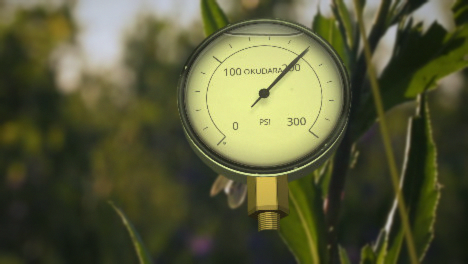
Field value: 200 psi
